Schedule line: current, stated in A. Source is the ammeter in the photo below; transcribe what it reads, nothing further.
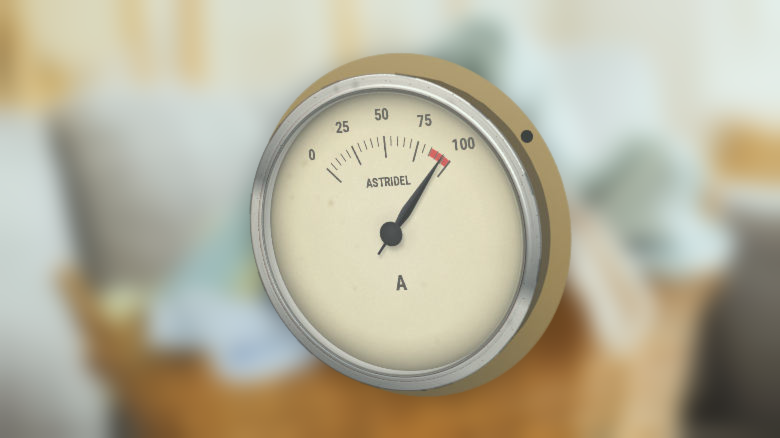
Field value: 95 A
